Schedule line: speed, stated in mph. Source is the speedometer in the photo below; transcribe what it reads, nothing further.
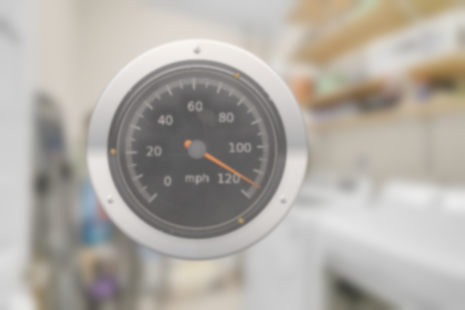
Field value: 115 mph
